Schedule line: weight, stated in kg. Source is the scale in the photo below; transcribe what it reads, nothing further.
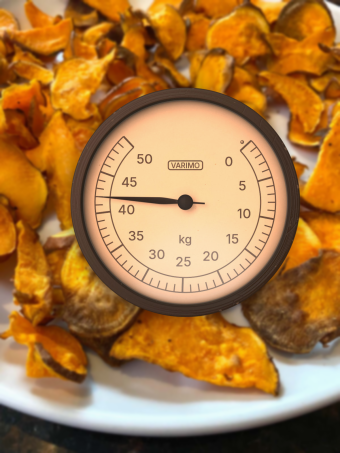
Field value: 42 kg
